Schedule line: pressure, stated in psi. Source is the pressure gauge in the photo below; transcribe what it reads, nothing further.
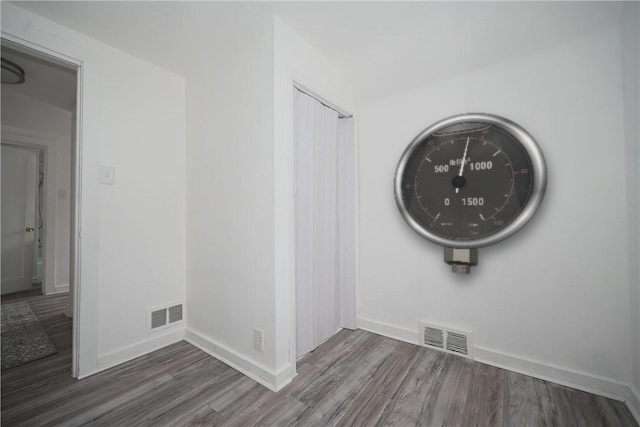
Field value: 800 psi
